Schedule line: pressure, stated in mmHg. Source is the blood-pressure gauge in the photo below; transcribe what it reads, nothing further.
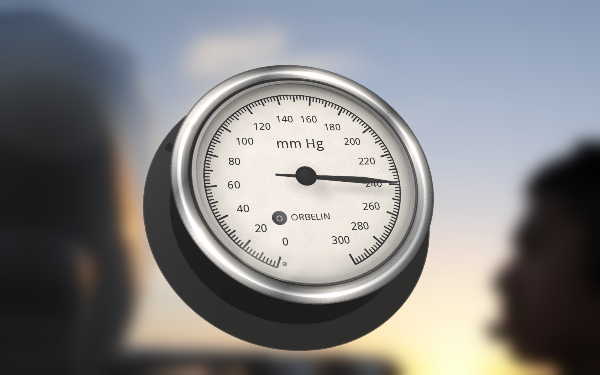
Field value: 240 mmHg
